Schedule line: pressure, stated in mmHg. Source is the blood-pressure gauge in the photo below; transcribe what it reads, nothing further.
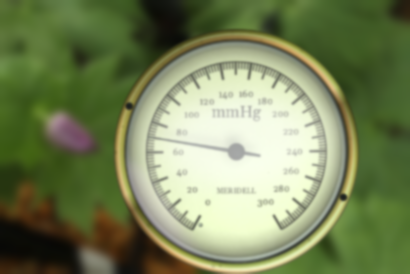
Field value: 70 mmHg
